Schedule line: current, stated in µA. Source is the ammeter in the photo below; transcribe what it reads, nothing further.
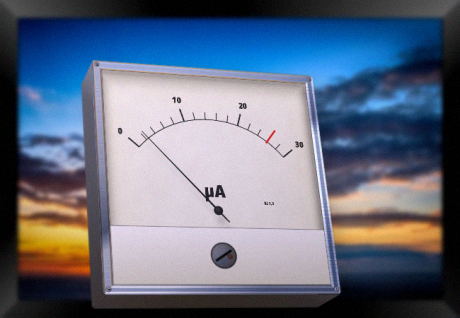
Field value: 2 µA
